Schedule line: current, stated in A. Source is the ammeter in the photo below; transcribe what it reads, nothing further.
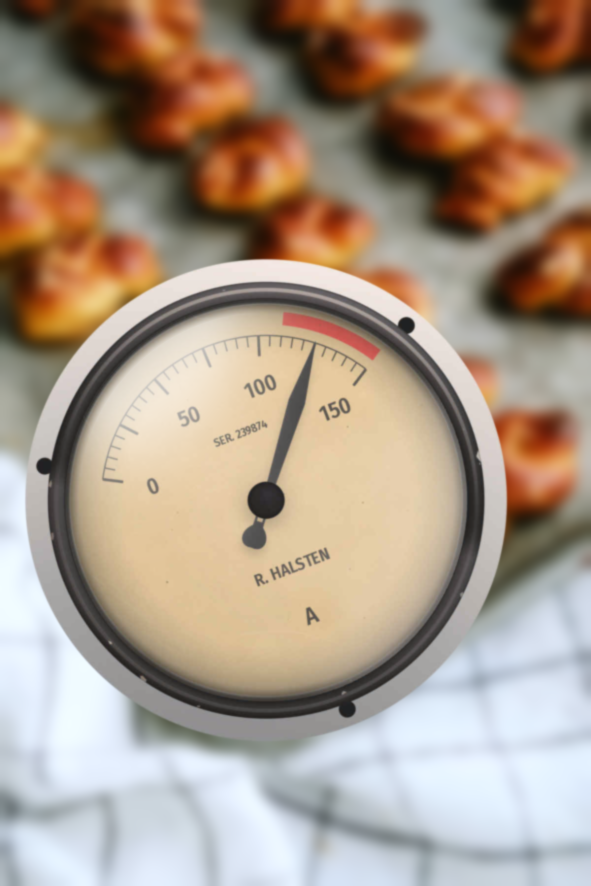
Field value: 125 A
